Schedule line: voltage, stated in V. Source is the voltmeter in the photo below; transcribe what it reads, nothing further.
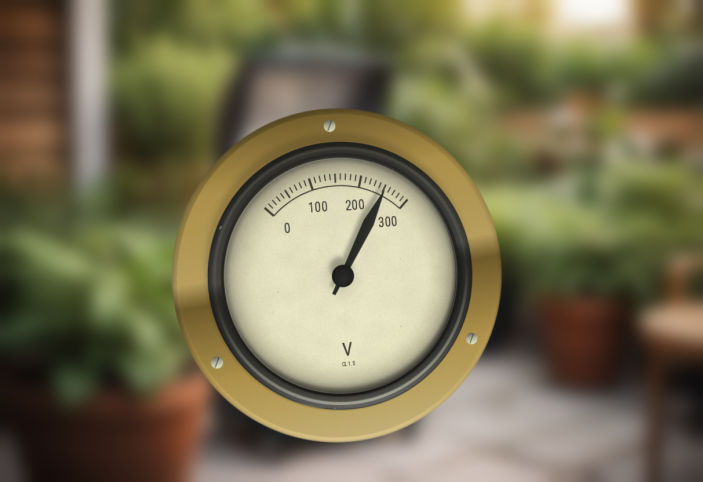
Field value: 250 V
